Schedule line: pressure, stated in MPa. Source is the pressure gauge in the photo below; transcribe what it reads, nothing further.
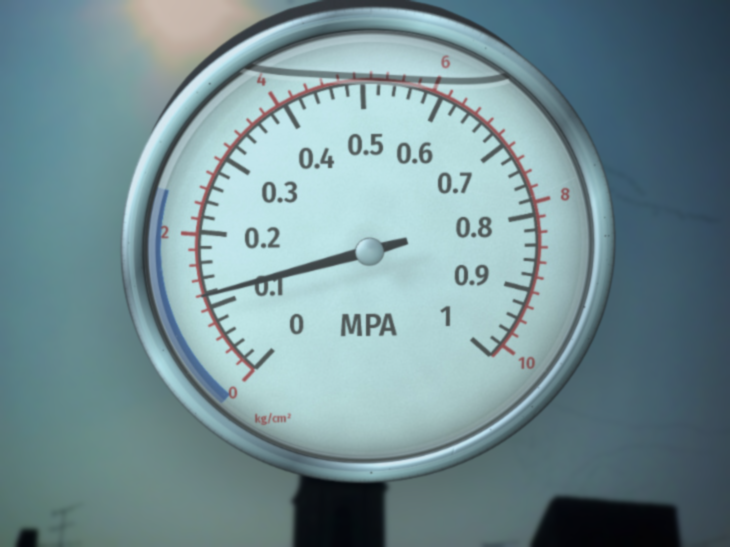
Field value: 0.12 MPa
